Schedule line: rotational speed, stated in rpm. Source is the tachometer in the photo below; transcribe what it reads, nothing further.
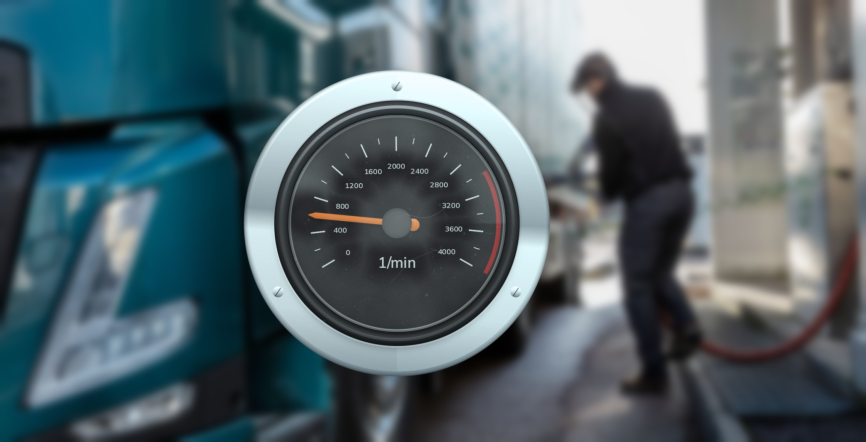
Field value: 600 rpm
